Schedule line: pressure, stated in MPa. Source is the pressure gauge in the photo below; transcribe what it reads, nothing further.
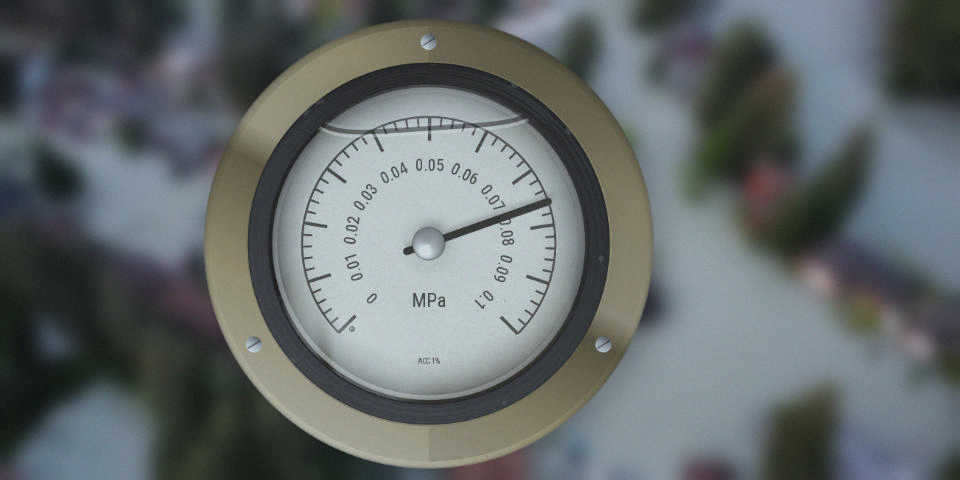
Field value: 0.076 MPa
